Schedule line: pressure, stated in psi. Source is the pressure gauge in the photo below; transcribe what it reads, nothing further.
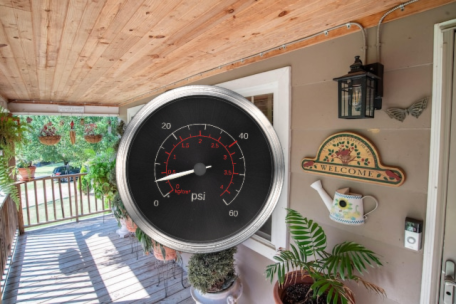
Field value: 5 psi
